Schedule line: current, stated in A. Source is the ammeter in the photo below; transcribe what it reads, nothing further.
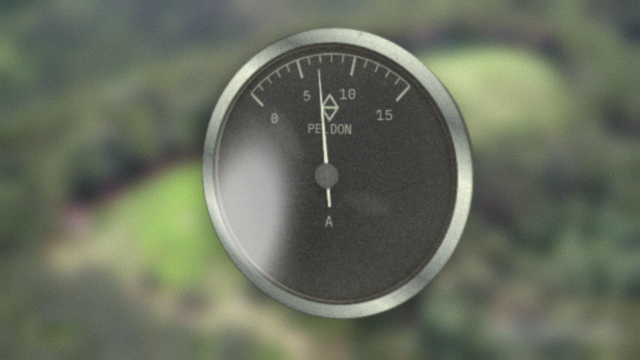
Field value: 7 A
